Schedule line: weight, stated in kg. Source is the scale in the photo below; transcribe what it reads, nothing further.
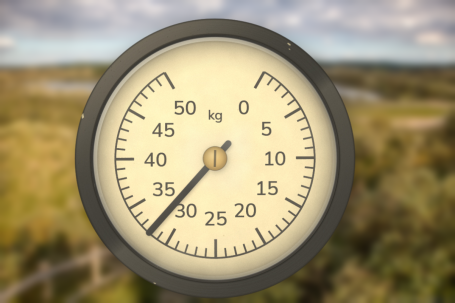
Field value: 32 kg
